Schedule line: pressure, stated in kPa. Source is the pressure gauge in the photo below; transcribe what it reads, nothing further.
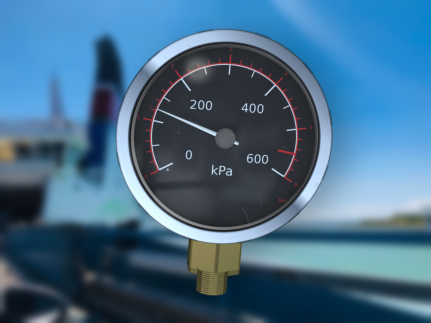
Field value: 125 kPa
